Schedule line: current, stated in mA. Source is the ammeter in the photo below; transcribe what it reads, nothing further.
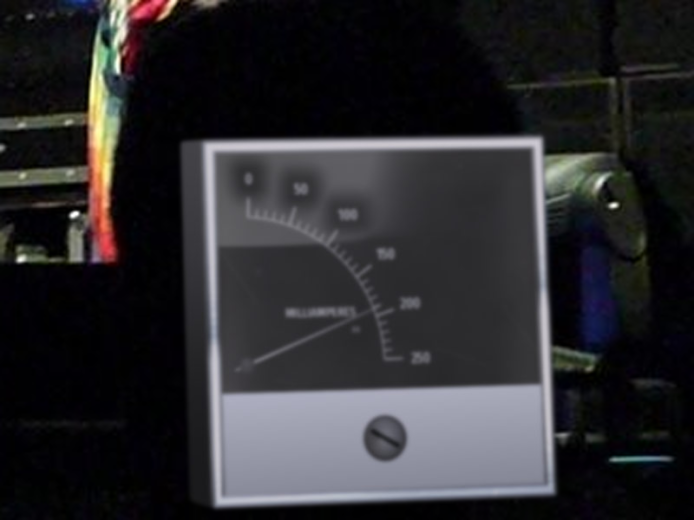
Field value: 190 mA
